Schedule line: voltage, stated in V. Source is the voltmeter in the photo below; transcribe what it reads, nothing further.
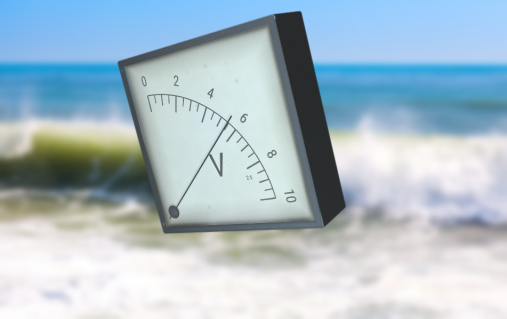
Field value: 5.5 V
